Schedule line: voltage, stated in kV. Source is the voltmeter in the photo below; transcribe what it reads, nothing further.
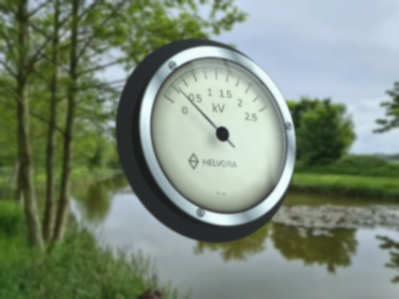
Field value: 0.25 kV
